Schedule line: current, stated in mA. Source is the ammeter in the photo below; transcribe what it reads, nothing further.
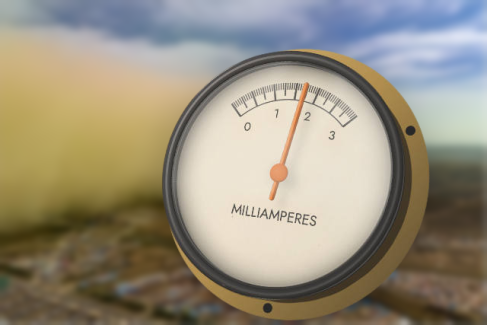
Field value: 1.75 mA
